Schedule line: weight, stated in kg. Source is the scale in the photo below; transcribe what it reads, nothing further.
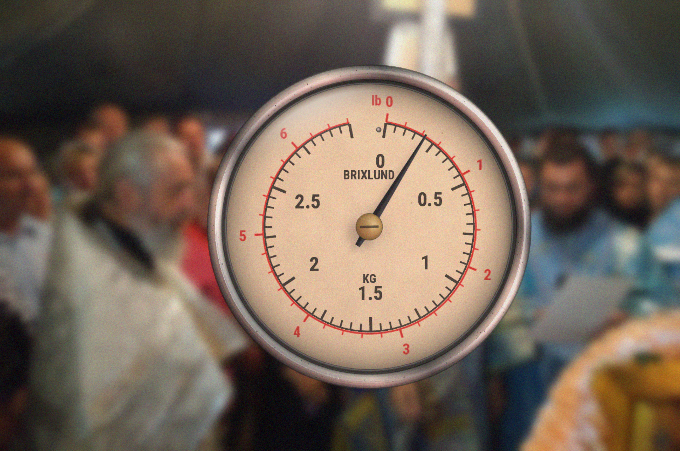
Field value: 0.2 kg
